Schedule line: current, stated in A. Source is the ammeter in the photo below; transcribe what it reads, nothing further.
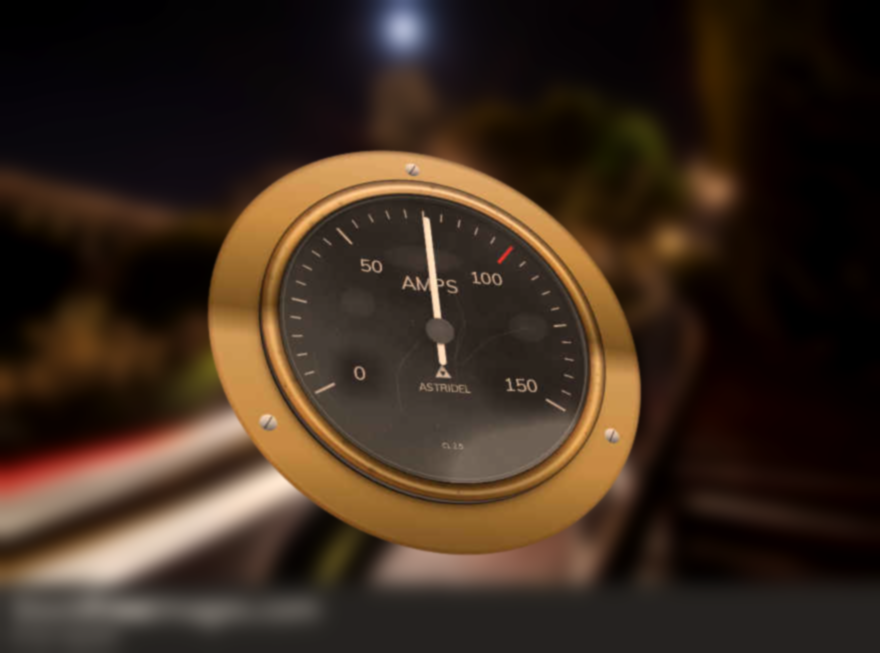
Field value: 75 A
